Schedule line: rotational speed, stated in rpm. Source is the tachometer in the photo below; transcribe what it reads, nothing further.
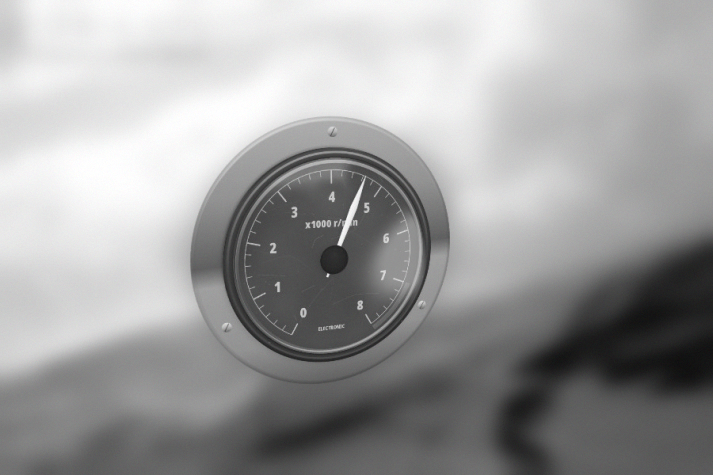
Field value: 4600 rpm
